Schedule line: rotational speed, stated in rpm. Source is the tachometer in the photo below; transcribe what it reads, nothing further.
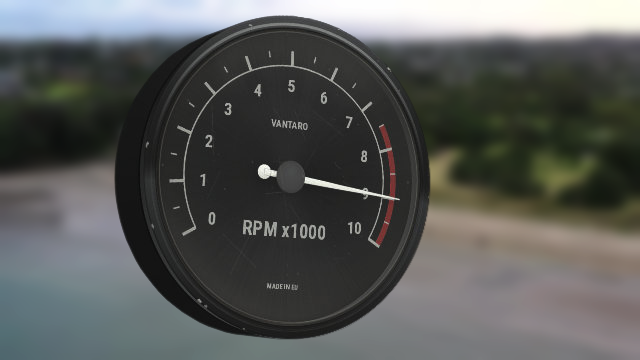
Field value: 9000 rpm
